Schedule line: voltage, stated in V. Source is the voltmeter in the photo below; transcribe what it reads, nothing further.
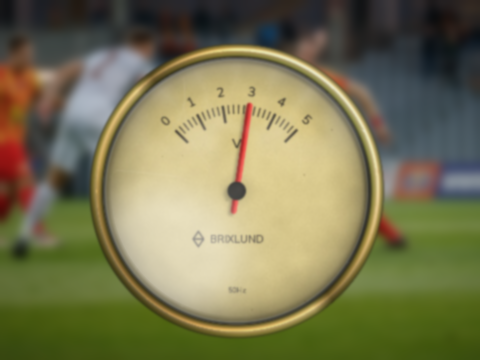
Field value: 3 V
